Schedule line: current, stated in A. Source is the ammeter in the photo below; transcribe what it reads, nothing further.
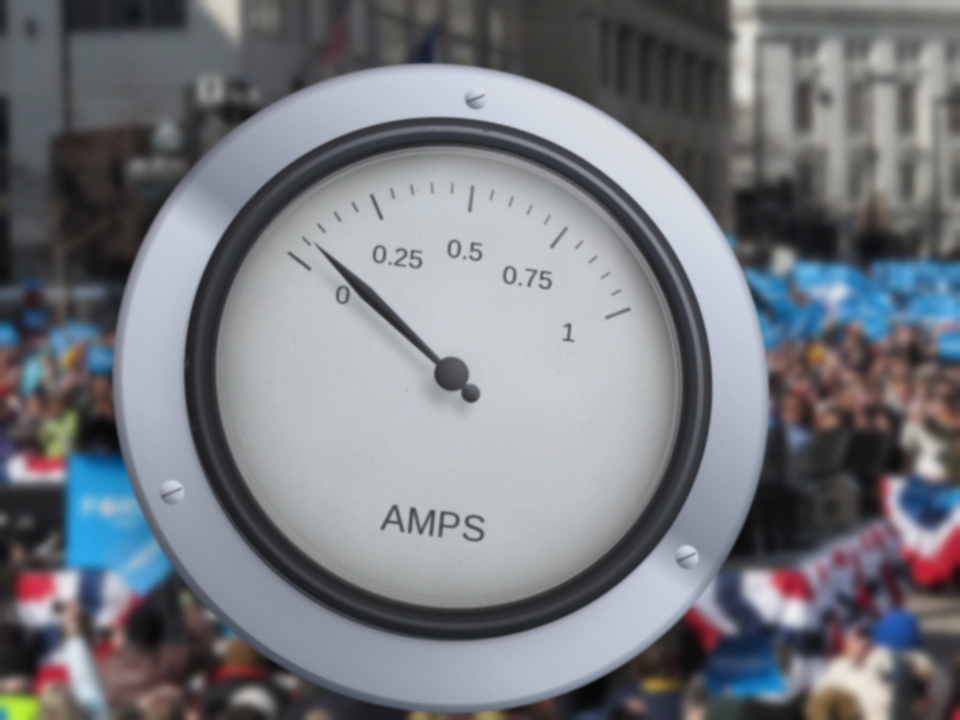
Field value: 0.05 A
